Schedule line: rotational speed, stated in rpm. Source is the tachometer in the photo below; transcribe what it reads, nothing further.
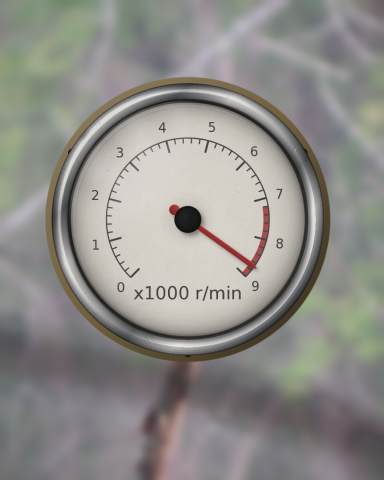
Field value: 8700 rpm
